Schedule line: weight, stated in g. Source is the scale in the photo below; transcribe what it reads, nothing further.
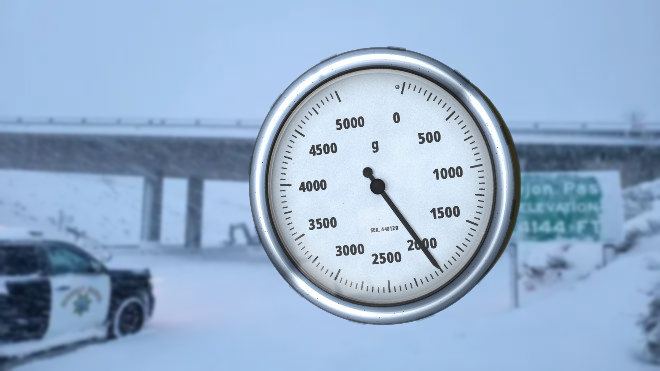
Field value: 2000 g
